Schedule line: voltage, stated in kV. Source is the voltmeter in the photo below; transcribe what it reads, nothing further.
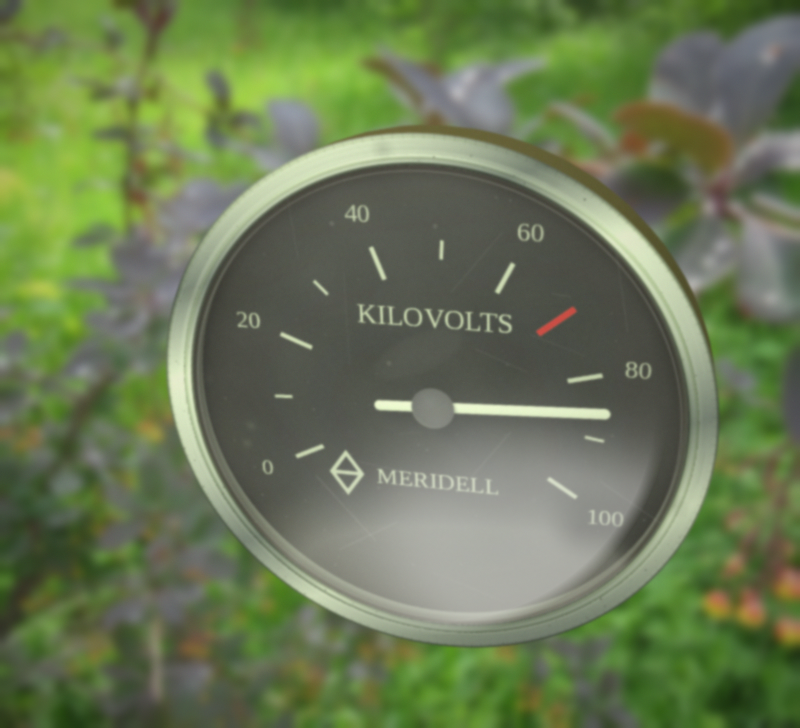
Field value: 85 kV
